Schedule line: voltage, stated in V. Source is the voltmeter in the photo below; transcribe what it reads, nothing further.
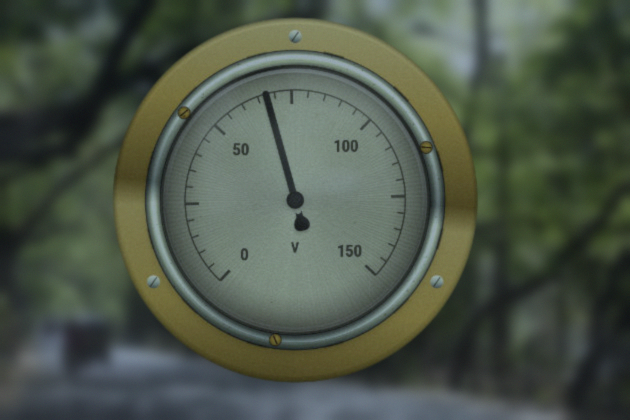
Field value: 67.5 V
